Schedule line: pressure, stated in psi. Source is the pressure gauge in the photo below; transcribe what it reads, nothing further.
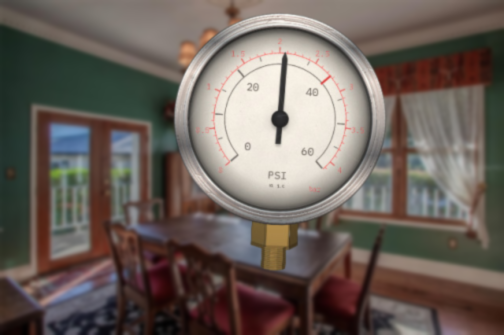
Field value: 30 psi
